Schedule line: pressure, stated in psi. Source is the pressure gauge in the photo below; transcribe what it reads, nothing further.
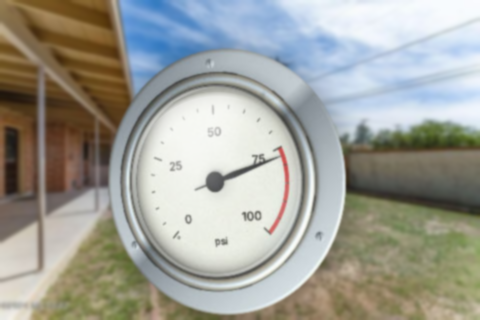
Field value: 77.5 psi
